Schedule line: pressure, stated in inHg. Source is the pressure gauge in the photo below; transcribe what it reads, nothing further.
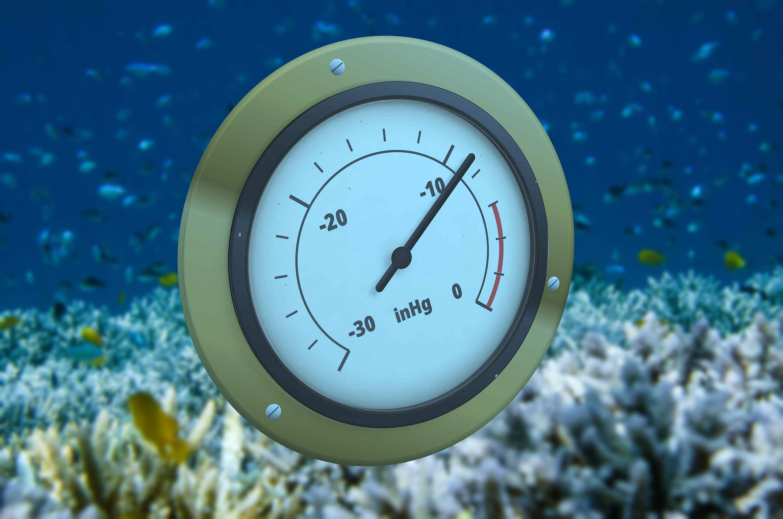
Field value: -9 inHg
